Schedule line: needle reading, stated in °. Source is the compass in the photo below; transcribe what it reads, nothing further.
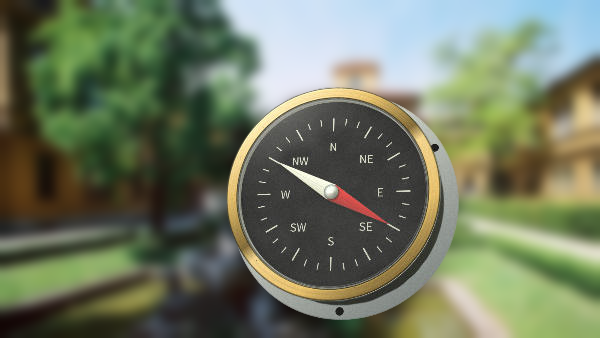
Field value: 120 °
